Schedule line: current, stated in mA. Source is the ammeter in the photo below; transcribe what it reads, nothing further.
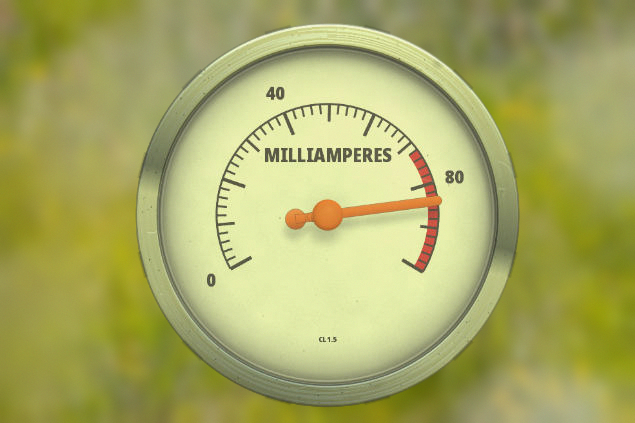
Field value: 84 mA
